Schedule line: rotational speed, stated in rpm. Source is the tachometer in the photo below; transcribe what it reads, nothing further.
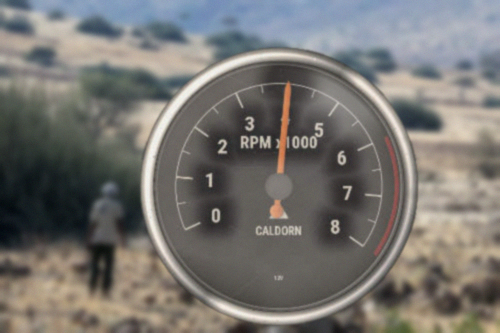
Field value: 4000 rpm
